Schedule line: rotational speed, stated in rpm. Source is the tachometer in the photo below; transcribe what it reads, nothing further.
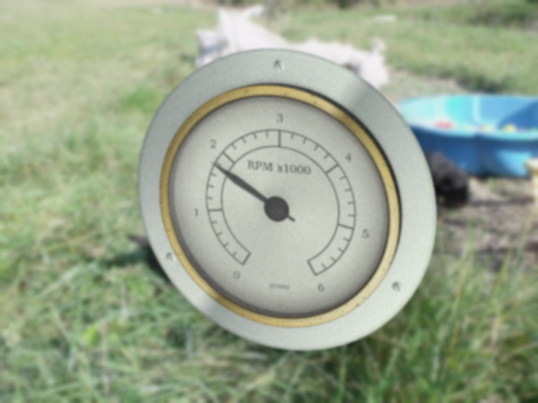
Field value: 1800 rpm
